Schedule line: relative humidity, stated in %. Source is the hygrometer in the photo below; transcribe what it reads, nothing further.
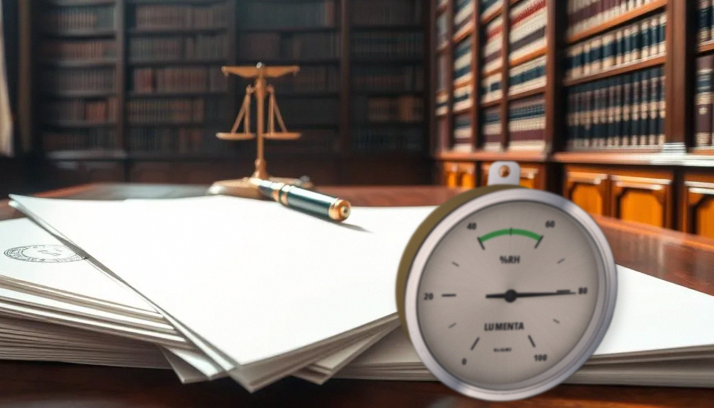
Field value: 80 %
